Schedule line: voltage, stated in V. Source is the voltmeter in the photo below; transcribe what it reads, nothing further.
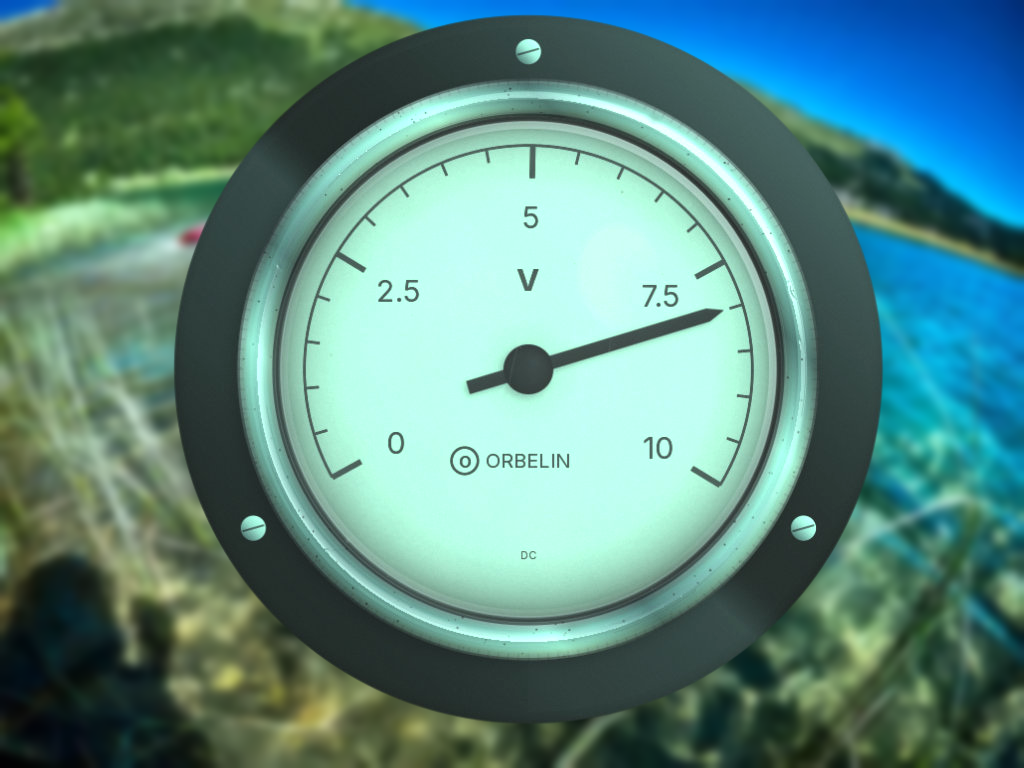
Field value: 8 V
